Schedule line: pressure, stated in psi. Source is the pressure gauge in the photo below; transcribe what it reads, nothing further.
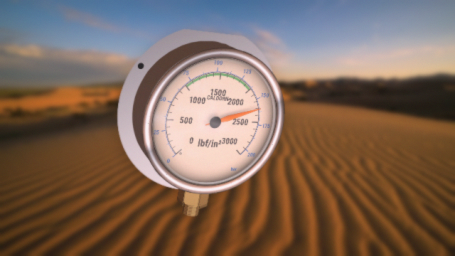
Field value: 2300 psi
